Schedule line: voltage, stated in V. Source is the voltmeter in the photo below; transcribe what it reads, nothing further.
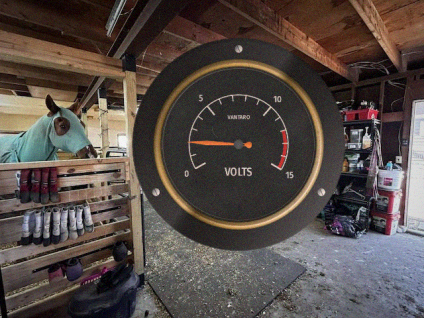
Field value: 2 V
